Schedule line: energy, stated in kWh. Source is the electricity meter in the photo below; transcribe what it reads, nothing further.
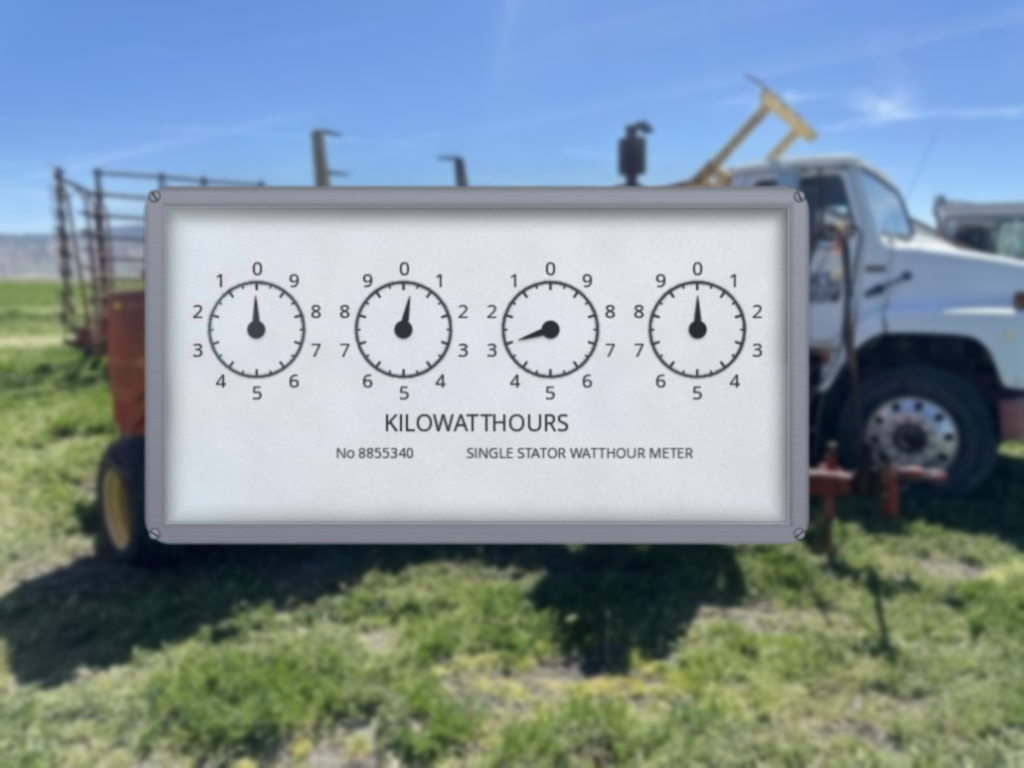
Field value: 30 kWh
